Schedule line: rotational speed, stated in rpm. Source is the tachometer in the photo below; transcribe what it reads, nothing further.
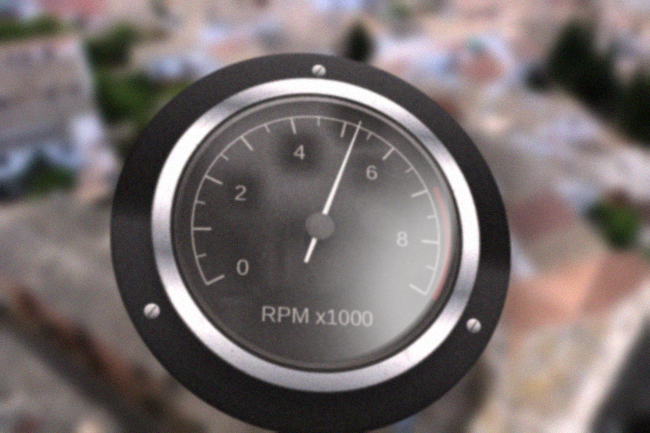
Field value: 5250 rpm
